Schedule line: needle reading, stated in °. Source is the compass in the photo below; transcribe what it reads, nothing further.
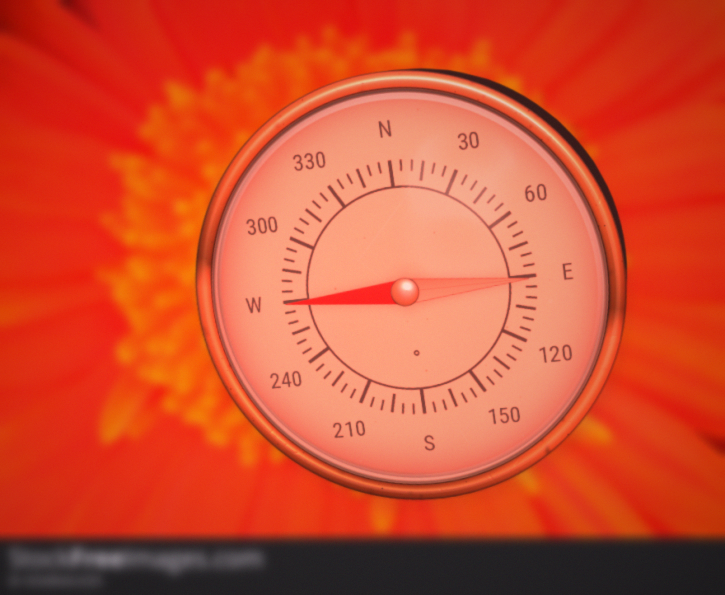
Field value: 270 °
